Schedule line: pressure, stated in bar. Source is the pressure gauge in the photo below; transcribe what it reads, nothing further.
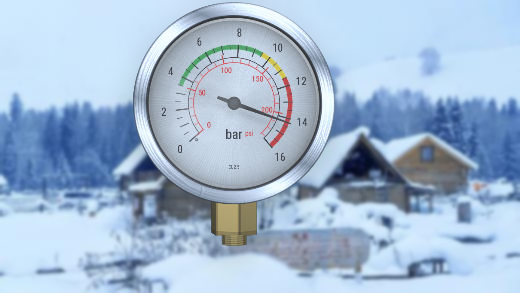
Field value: 14.25 bar
